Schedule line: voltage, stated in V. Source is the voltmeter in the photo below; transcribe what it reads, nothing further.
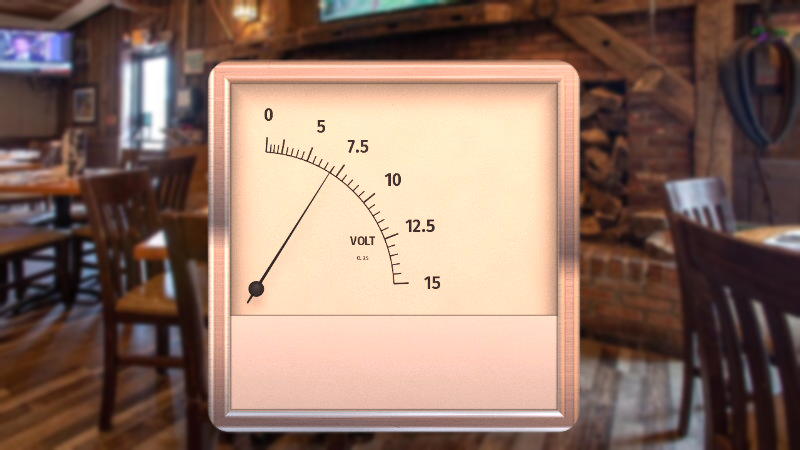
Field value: 7 V
